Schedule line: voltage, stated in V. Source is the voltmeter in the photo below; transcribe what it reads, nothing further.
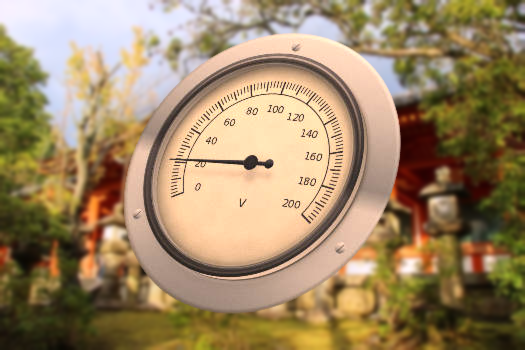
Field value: 20 V
